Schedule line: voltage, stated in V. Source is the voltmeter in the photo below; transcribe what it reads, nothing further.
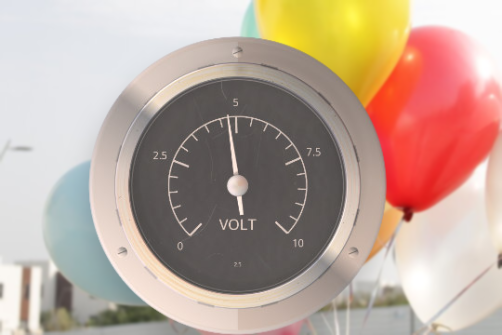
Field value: 4.75 V
